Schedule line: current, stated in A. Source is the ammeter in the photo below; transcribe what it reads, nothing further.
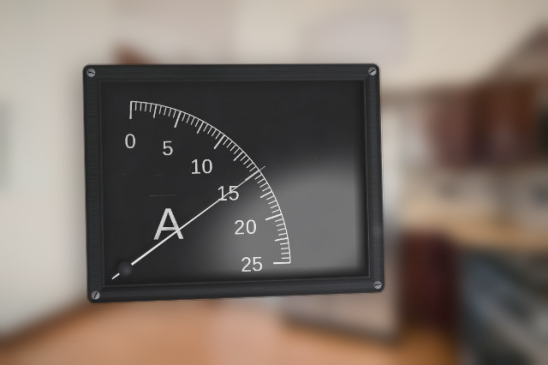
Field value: 15 A
